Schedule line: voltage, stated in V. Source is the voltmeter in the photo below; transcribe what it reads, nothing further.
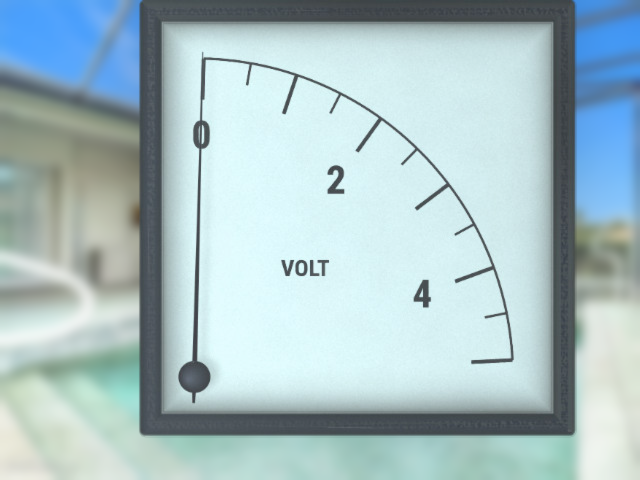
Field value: 0 V
